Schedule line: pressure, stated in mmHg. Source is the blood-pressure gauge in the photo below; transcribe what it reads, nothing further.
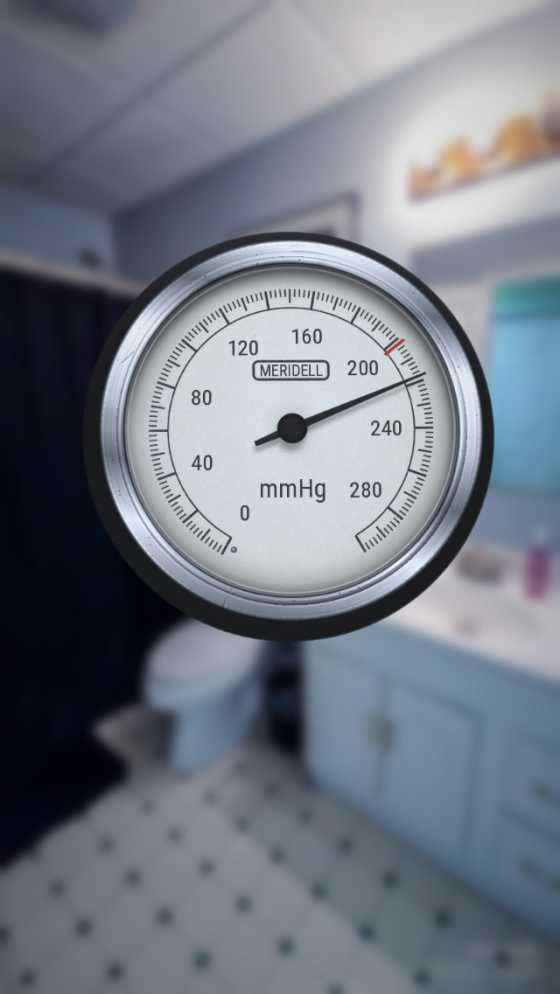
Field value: 218 mmHg
